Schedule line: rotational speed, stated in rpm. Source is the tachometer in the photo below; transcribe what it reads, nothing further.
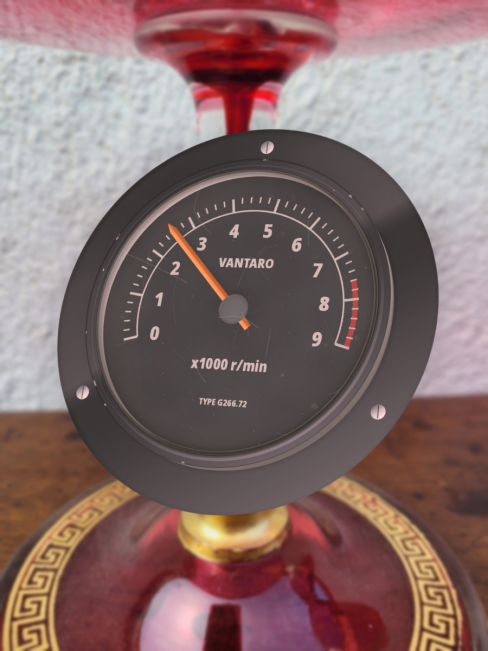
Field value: 2600 rpm
